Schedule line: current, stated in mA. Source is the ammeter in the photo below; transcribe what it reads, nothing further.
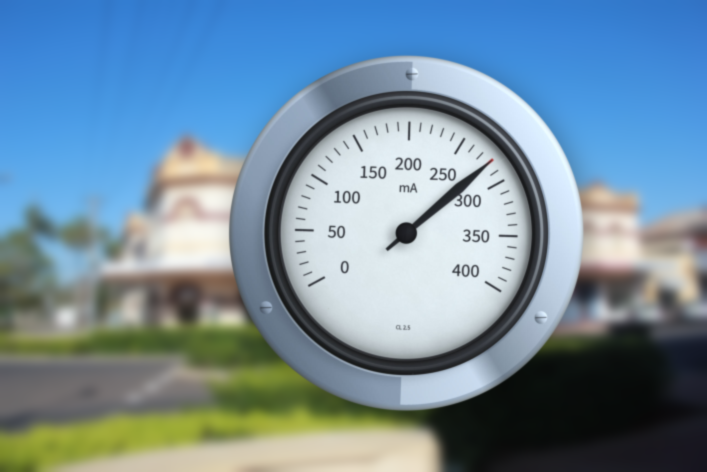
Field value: 280 mA
